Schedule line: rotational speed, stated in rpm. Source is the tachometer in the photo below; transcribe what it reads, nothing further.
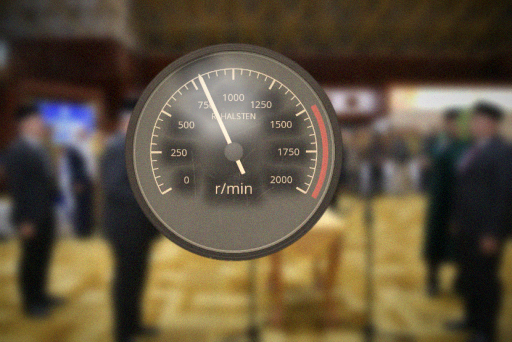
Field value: 800 rpm
